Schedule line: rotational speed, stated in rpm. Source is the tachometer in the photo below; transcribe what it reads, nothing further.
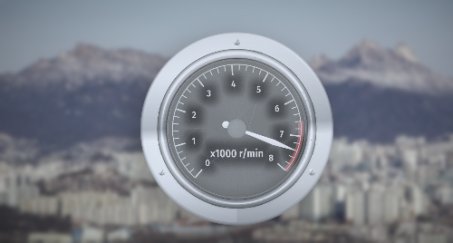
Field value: 7400 rpm
